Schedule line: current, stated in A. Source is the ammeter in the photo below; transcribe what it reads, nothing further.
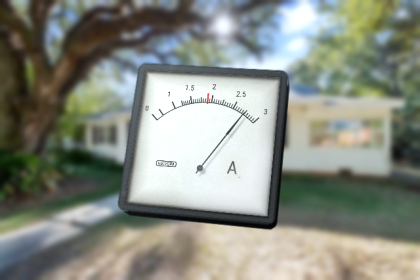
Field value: 2.75 A
